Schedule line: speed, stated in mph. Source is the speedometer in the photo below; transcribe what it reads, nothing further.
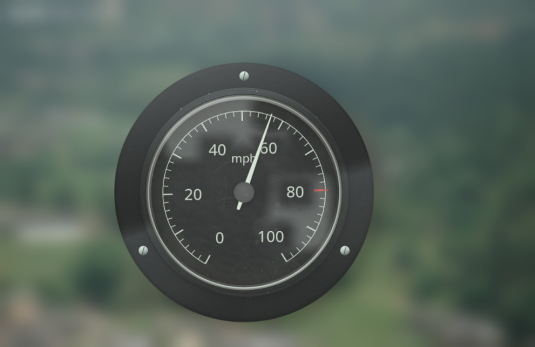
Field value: 57 mph
